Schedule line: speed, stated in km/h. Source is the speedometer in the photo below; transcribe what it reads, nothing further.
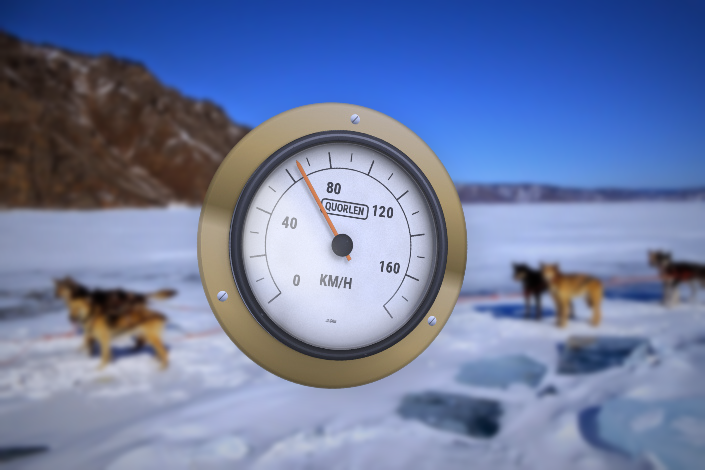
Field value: 65 km/h
